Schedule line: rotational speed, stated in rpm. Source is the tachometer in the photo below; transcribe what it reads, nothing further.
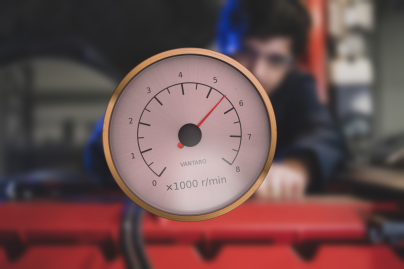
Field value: 5500 rpm
